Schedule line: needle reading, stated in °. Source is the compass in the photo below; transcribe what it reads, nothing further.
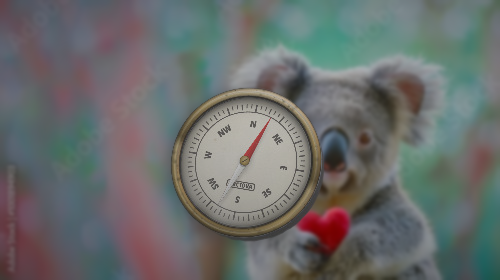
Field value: 20 °
